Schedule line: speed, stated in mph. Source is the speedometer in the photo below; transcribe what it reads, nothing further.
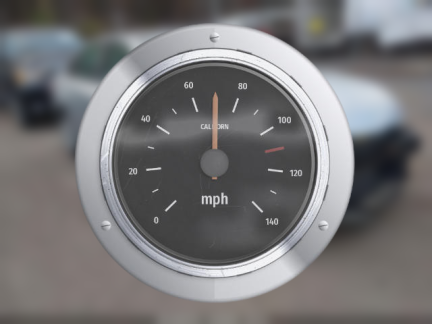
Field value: 70 mph
